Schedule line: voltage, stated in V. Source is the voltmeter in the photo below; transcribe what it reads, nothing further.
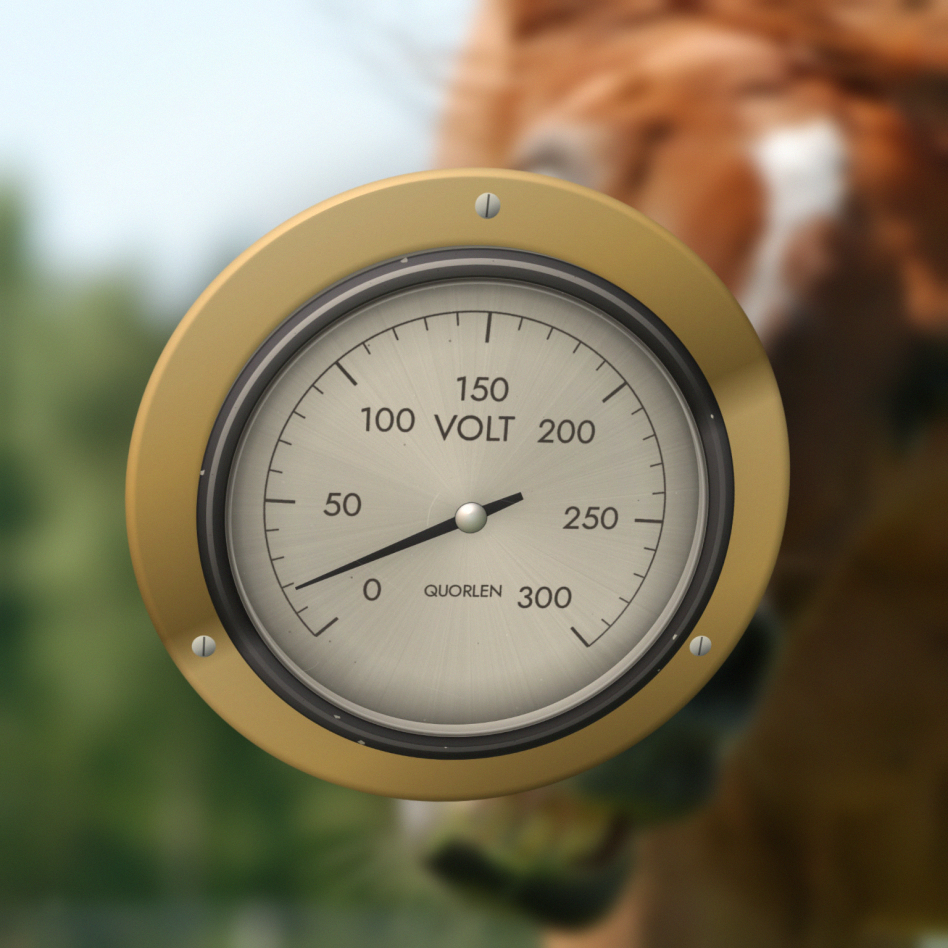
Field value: 20 V
